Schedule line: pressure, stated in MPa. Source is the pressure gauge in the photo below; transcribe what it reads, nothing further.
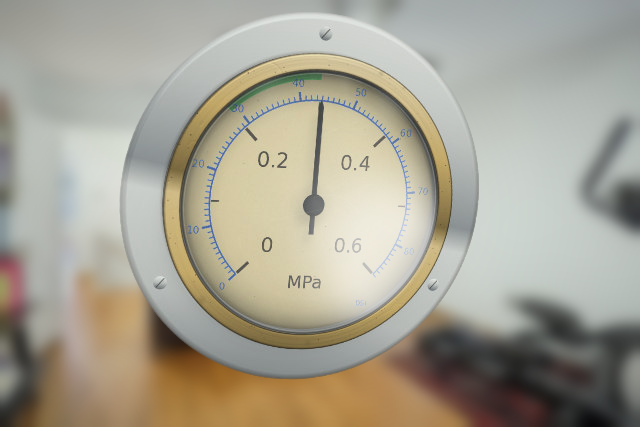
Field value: 0.3 MPa
